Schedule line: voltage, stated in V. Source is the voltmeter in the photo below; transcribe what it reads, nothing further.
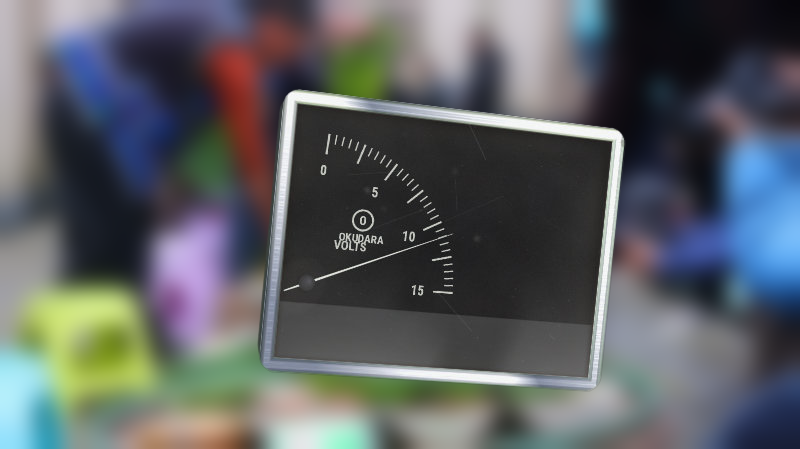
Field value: 11 V
